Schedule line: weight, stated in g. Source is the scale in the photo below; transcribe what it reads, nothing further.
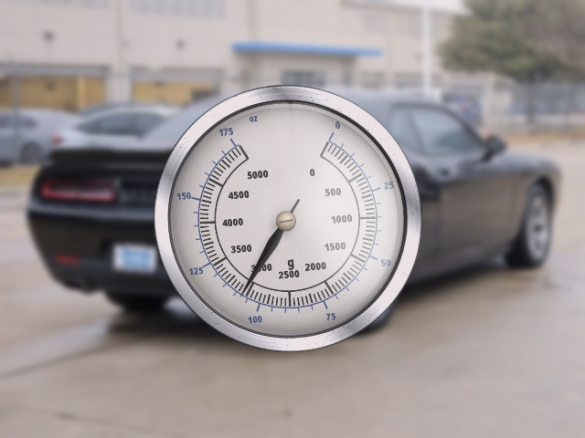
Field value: 3050 g
